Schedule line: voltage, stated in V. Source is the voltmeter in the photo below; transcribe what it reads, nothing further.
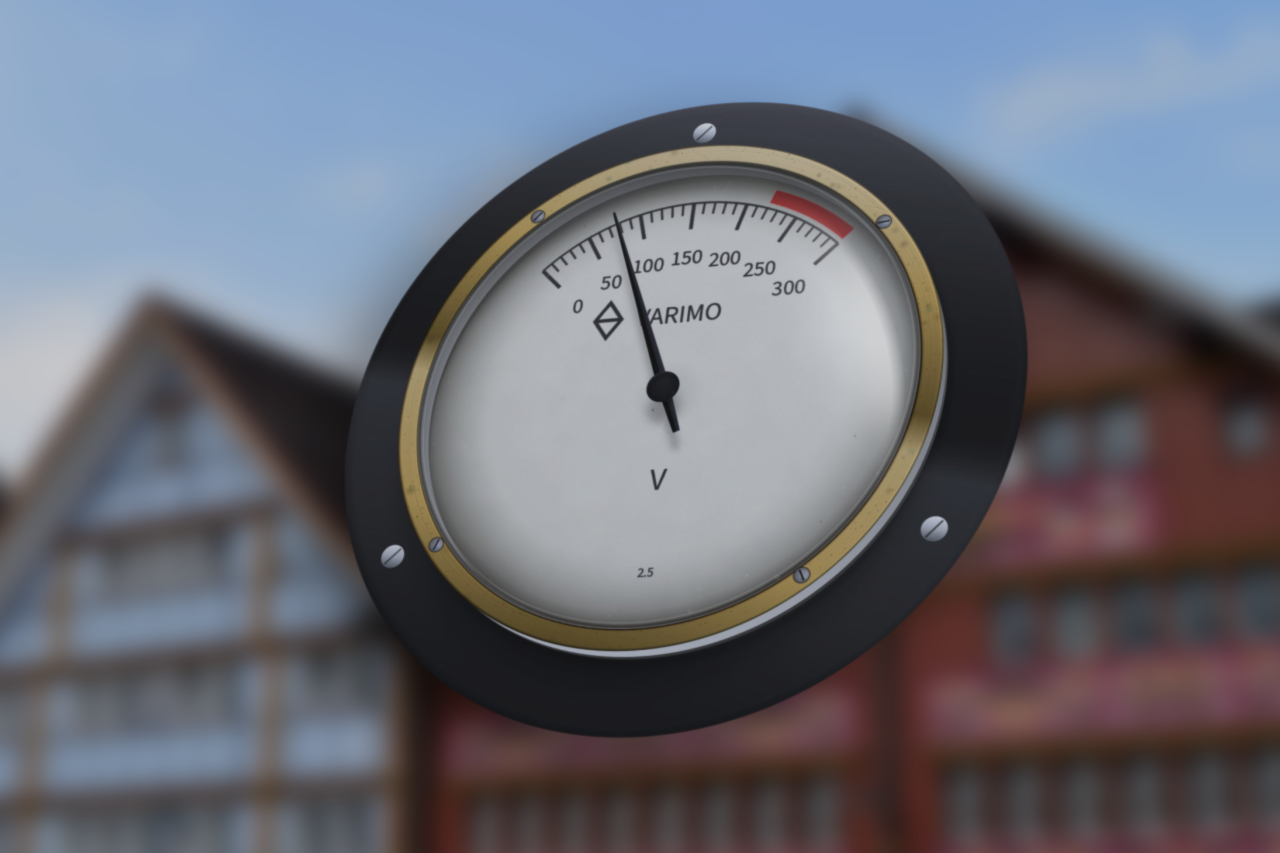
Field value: 80 V
